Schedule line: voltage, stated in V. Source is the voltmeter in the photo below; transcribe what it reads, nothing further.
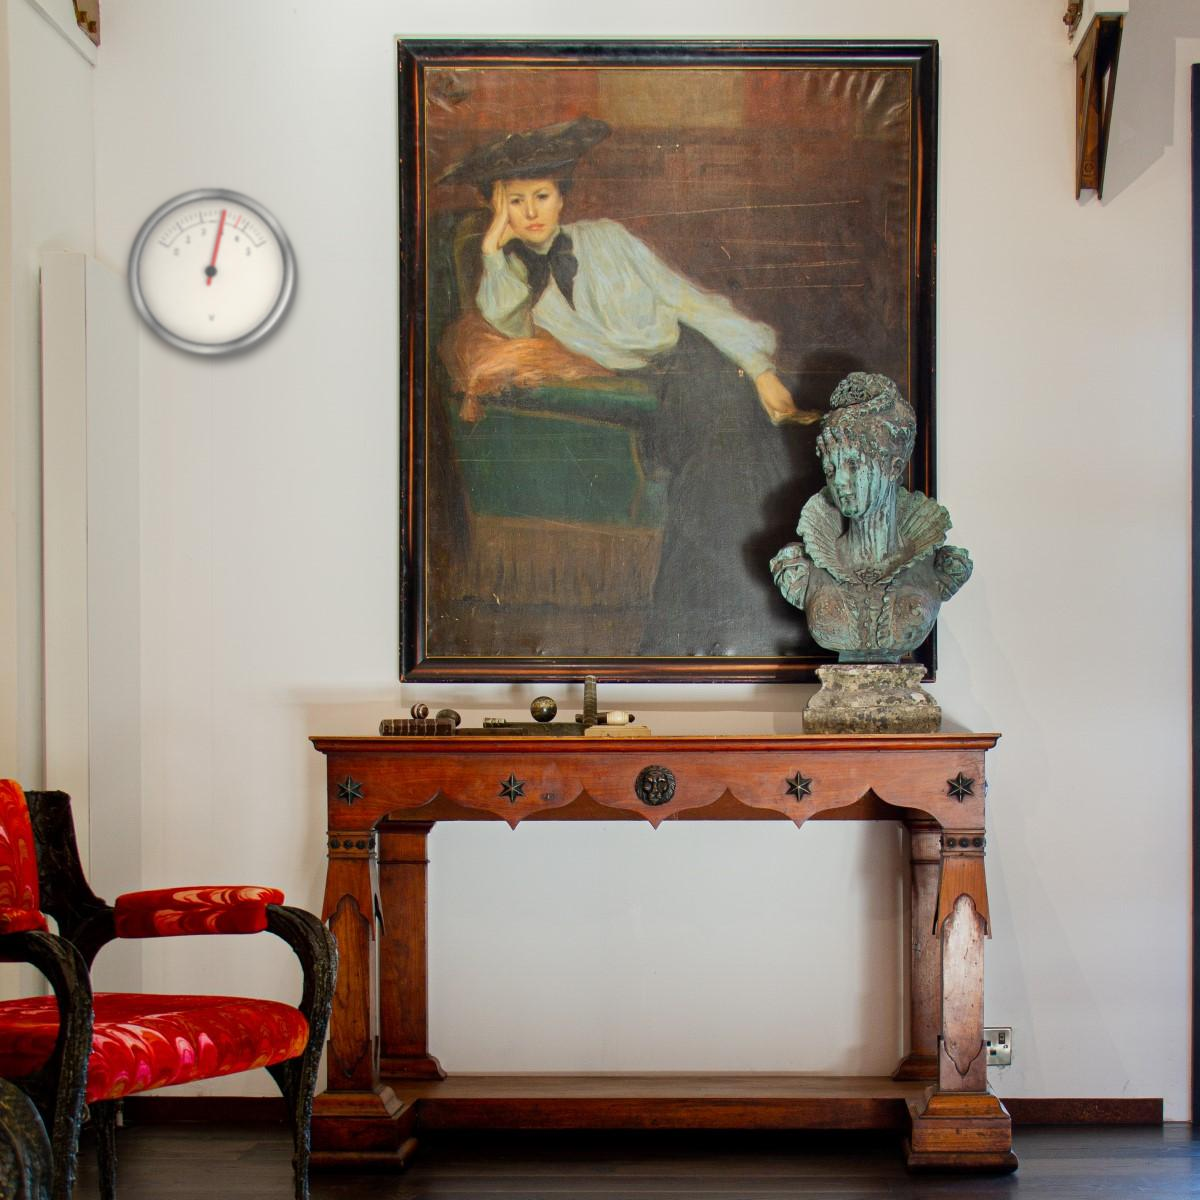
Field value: 3 V
